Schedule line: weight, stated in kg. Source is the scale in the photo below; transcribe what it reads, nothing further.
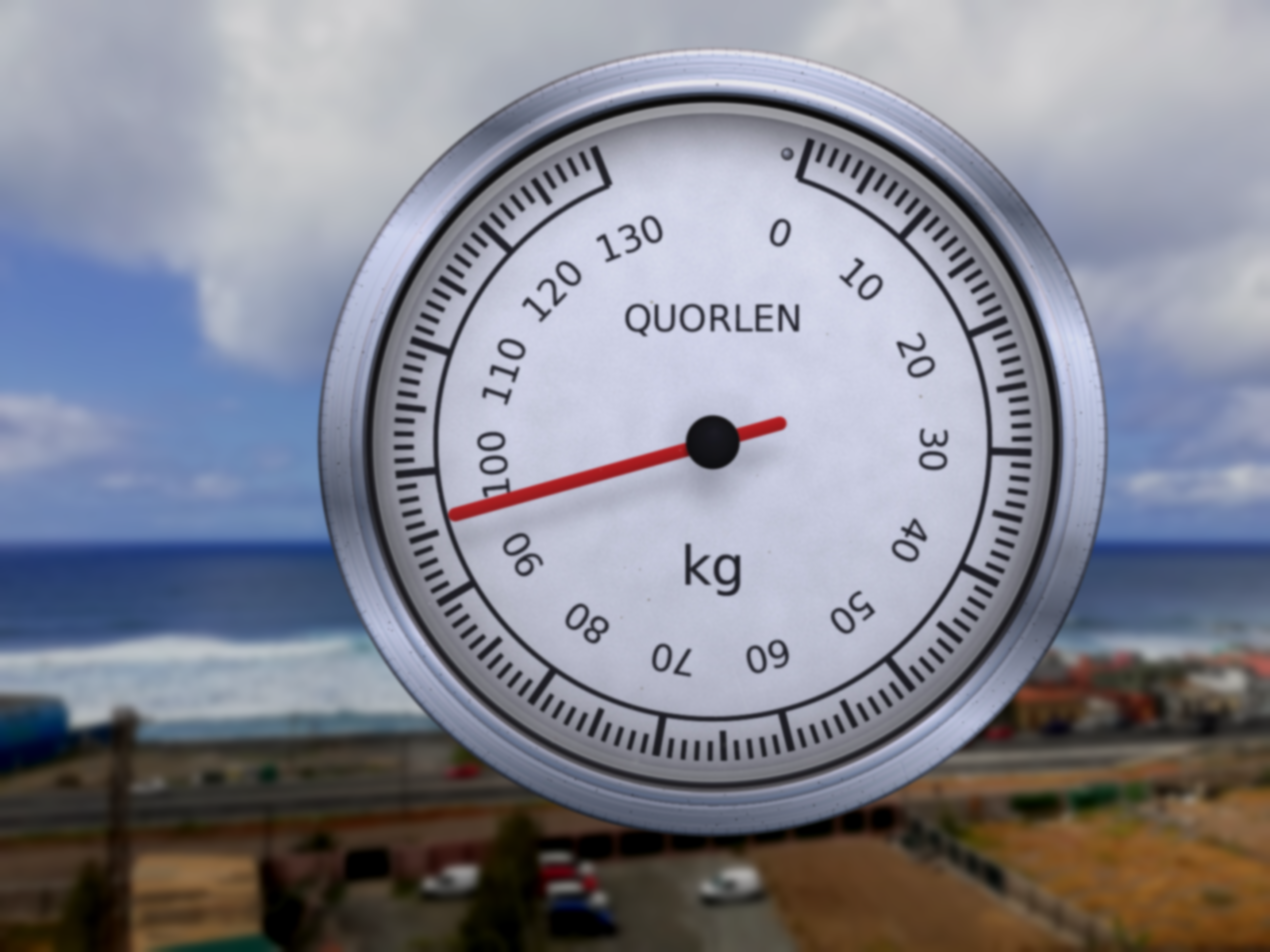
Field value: 96 kg
